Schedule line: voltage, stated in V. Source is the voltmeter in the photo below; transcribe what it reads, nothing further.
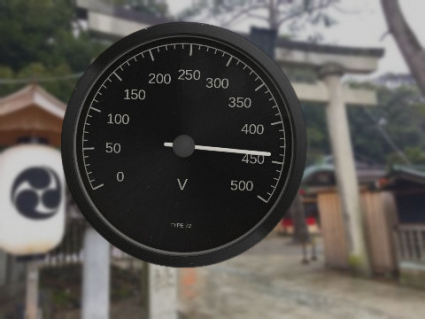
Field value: 440 V
